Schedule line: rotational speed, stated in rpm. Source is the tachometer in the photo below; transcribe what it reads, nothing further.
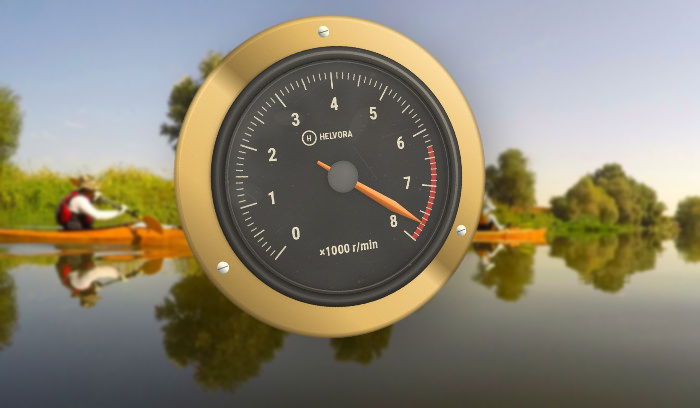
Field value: 7700 rpm
